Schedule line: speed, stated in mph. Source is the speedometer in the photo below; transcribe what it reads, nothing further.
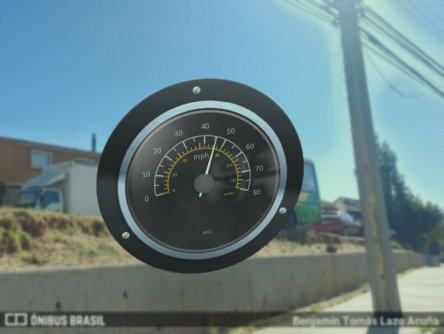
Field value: 45 mph
